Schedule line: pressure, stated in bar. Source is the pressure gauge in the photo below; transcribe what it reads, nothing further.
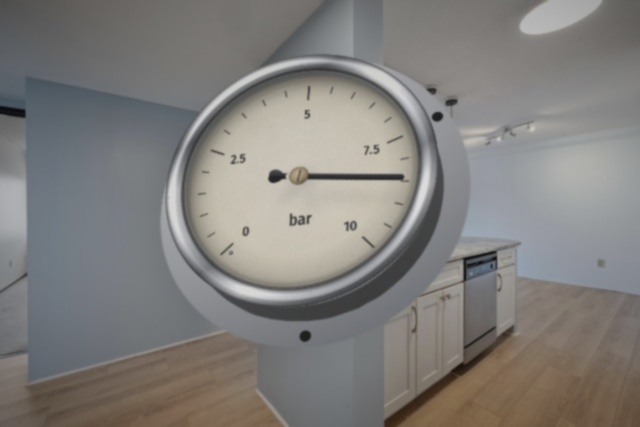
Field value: 8.5 bar
